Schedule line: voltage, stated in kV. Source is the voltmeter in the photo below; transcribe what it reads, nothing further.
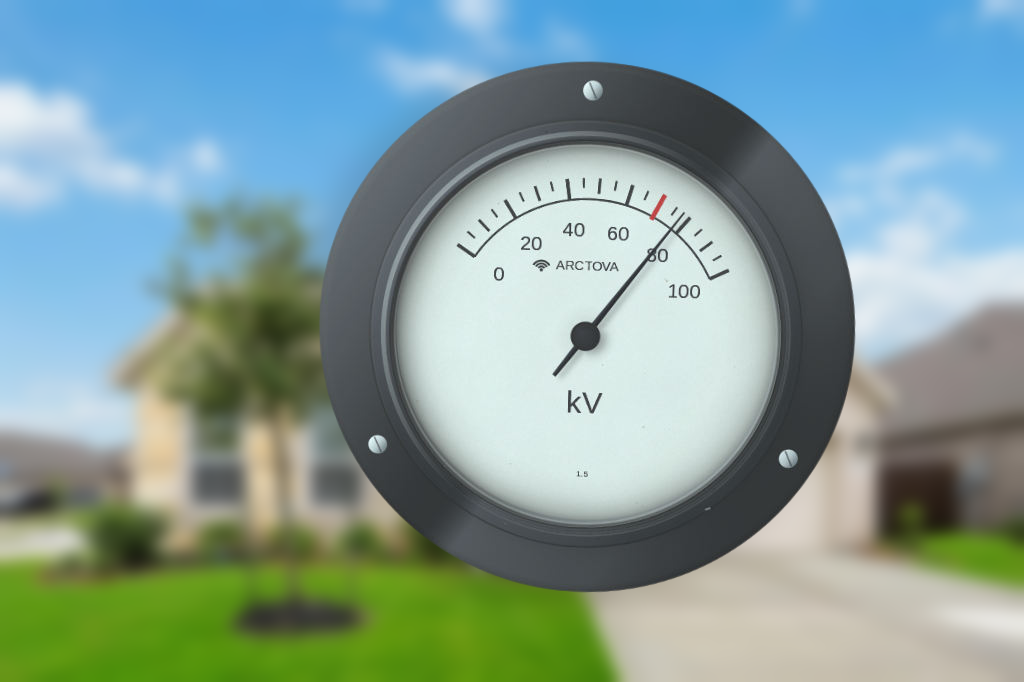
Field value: 77.5 kV
